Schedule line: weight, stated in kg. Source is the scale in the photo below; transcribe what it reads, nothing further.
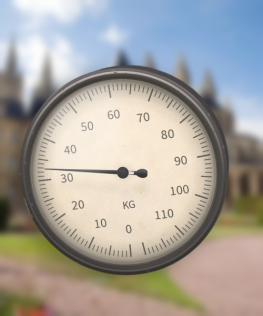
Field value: 33 kg
